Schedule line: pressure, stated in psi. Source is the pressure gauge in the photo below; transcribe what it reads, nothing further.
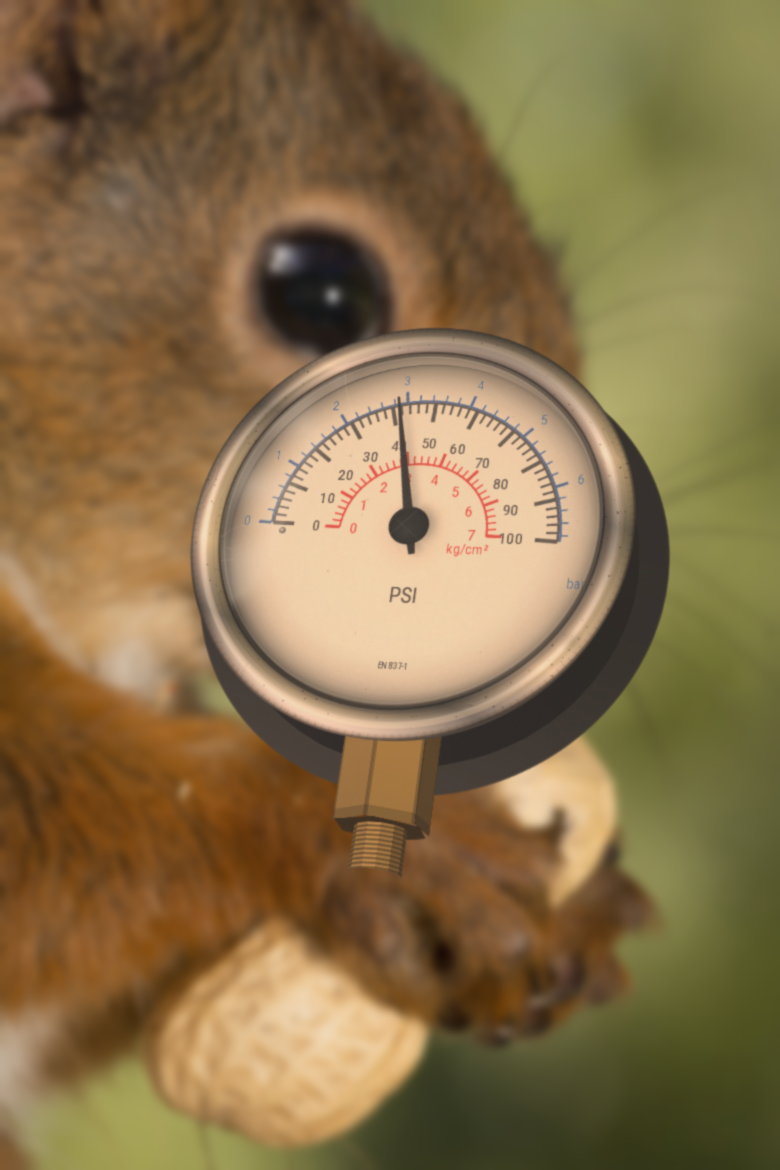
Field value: 42 psi
